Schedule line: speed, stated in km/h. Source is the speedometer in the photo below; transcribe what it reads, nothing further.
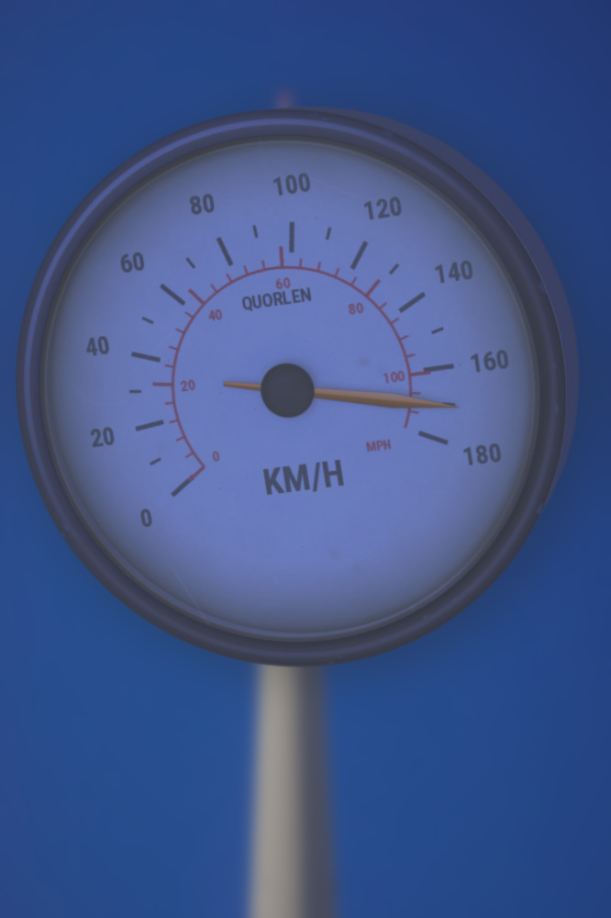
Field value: 170 km/h
